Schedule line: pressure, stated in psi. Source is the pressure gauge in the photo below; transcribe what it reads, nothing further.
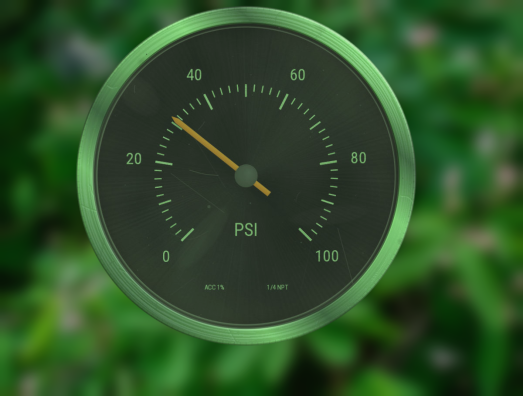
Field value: 31 psi
